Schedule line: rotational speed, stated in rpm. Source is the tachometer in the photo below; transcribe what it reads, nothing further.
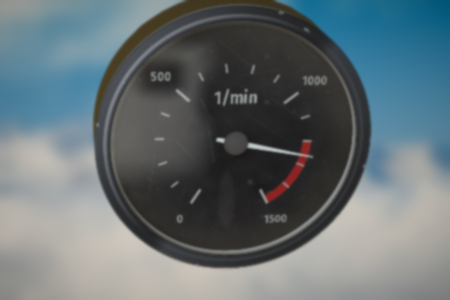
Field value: 1250 rpm
